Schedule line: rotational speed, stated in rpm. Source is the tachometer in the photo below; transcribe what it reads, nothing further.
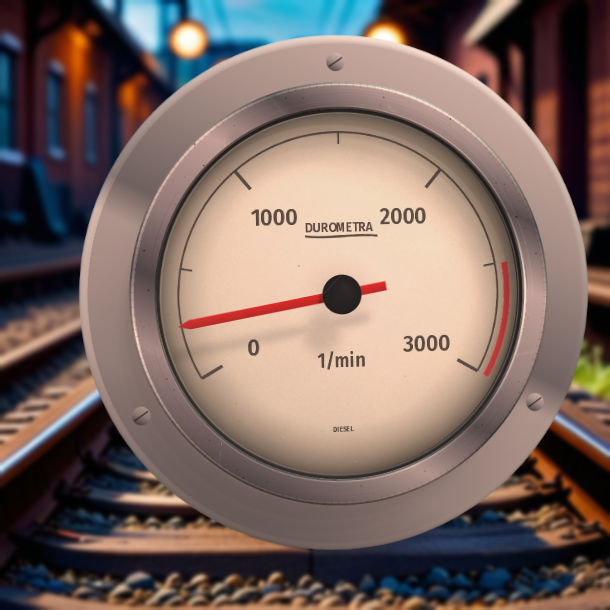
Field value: 250 rpm
